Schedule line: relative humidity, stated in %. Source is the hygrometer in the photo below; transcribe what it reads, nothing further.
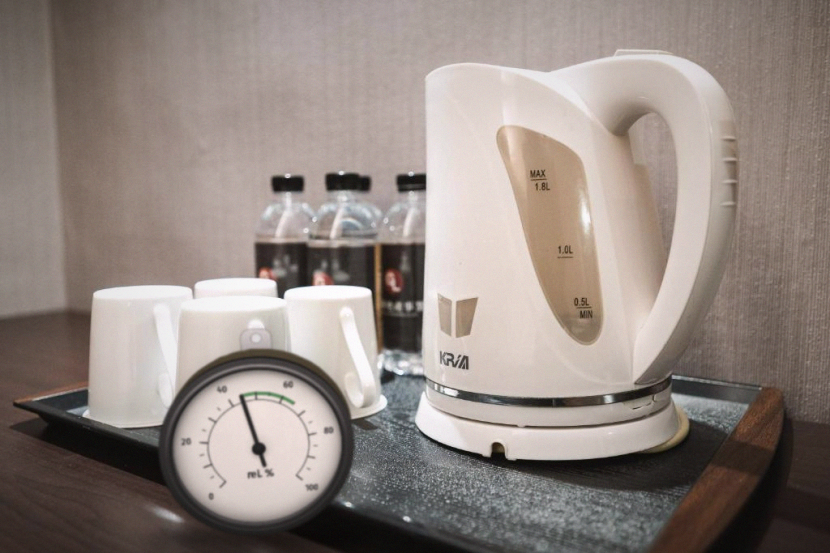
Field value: 45 %
